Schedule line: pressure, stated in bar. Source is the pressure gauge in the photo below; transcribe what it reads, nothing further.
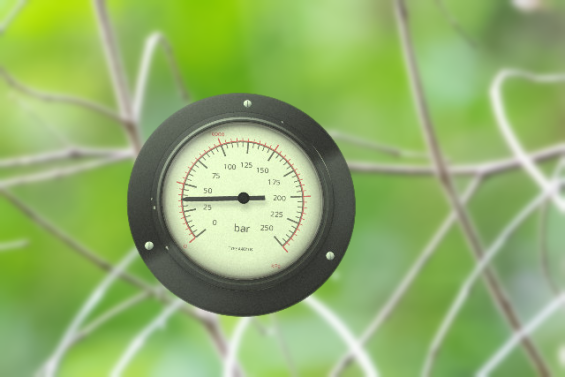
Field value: 35 bar
